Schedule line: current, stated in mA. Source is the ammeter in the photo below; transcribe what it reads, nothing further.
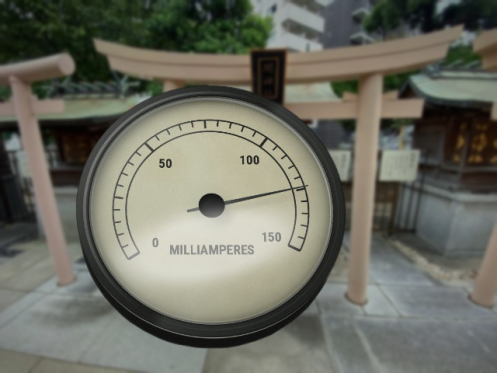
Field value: 125 mA
